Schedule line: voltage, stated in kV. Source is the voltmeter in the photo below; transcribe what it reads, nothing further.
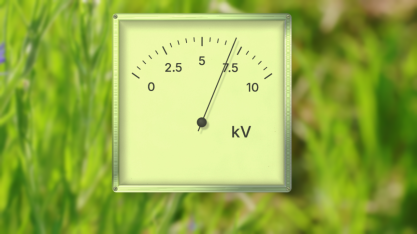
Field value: 7 kV
